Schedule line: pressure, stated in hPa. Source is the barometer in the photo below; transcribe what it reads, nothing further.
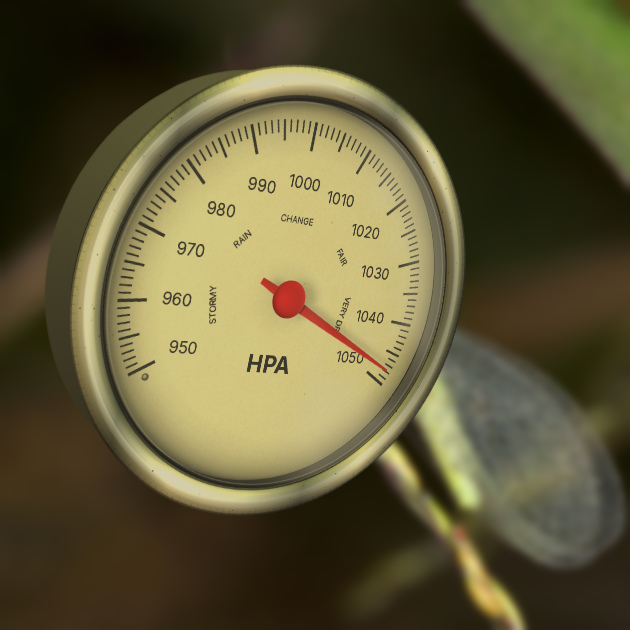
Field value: 1048 hPa
